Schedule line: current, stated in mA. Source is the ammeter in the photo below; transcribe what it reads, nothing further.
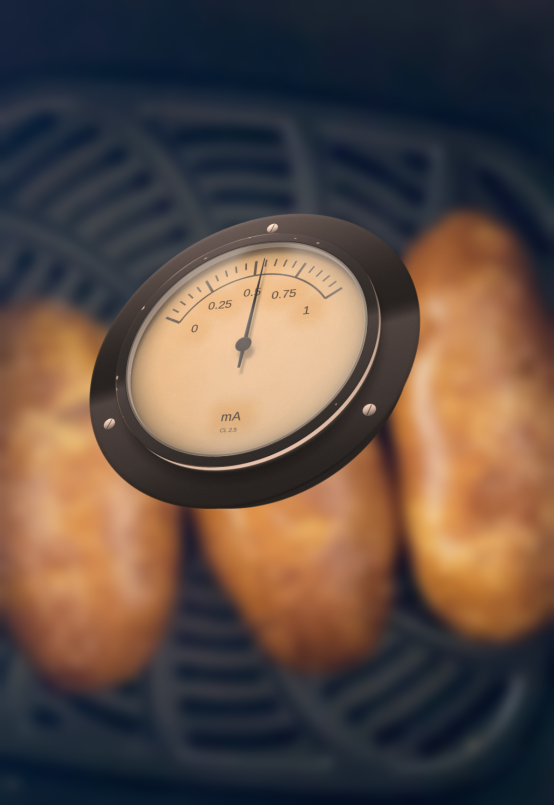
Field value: 0.55 mA
